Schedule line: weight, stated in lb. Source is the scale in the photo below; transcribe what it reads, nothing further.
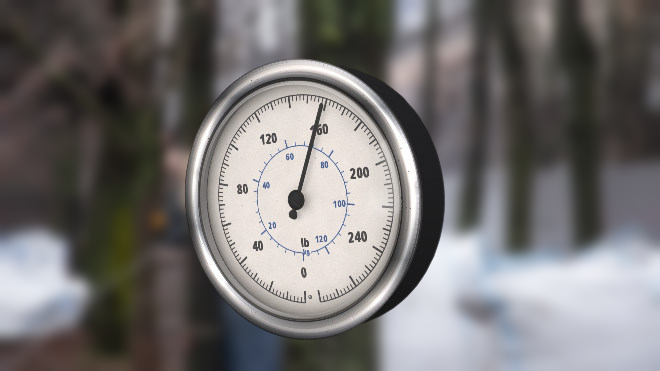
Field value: 160 lb
